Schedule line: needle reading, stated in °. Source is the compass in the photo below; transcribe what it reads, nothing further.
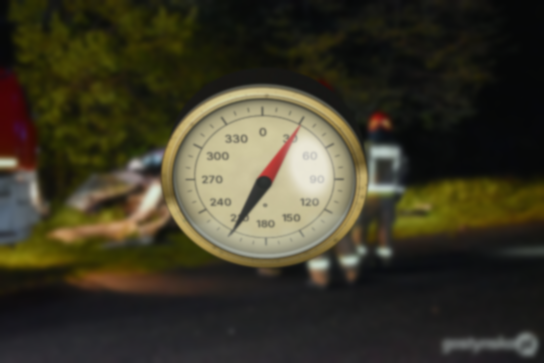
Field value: 30 °
